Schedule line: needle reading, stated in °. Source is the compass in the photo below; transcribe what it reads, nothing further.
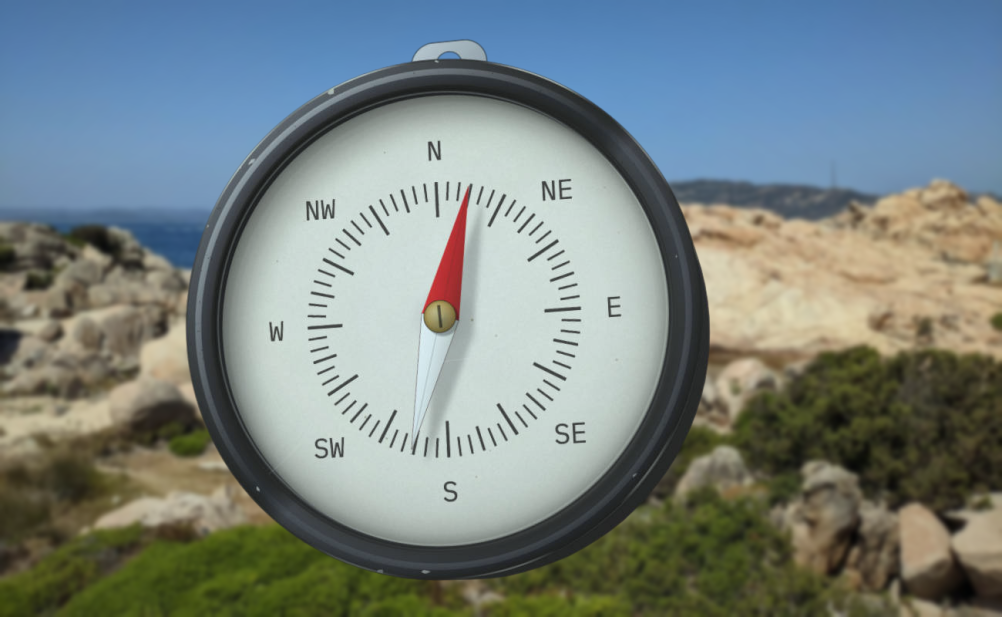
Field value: 15 °
